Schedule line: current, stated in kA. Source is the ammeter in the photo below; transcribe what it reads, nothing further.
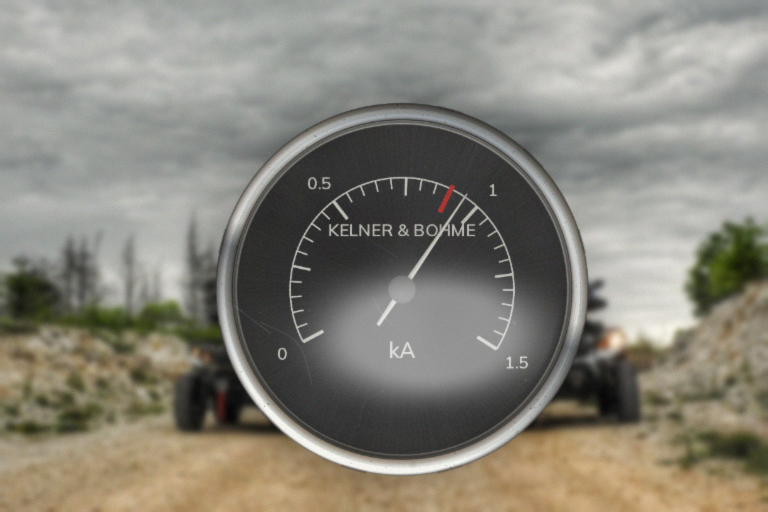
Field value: 0.95 kA
